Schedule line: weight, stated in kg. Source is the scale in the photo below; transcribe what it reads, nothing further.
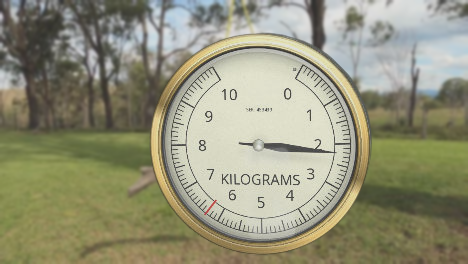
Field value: 2.2 kg
